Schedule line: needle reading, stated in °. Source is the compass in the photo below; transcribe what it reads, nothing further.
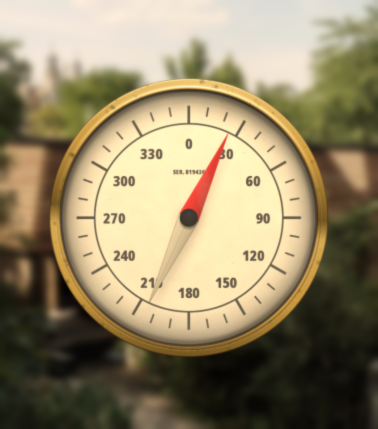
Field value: 25 °
